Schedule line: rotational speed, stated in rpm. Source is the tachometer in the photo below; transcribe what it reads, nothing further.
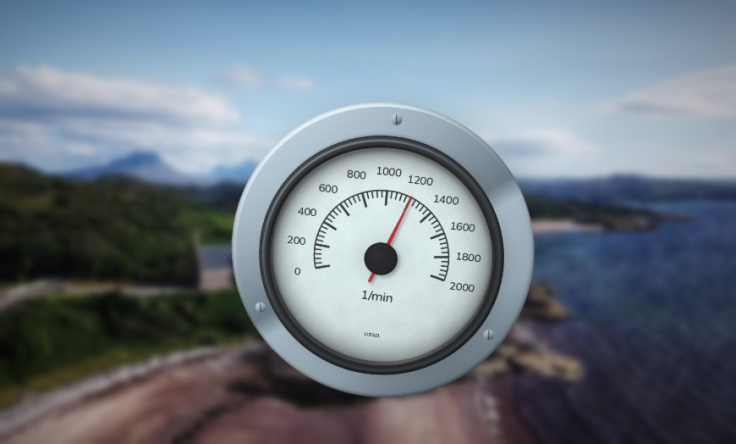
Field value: 1200 rpm
